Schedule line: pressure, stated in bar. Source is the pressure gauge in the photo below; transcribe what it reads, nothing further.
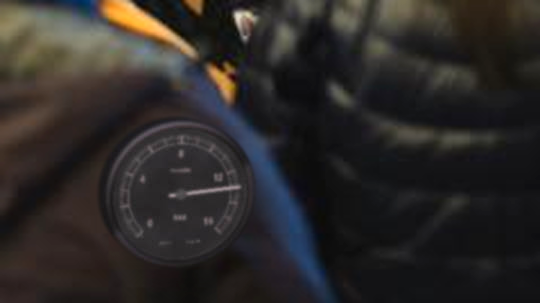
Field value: 13 bar
